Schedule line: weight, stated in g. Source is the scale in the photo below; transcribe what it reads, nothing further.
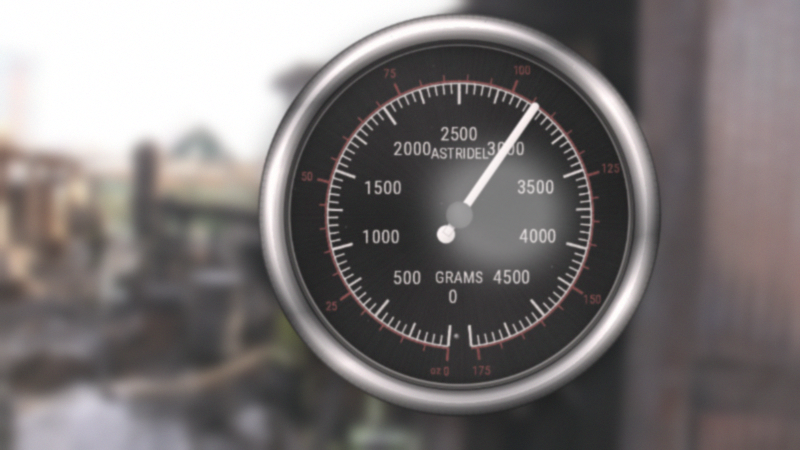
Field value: 3000 g
